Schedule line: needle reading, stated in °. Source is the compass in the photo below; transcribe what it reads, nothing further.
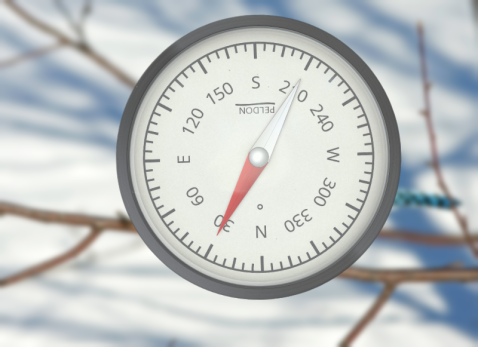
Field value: 30 °
